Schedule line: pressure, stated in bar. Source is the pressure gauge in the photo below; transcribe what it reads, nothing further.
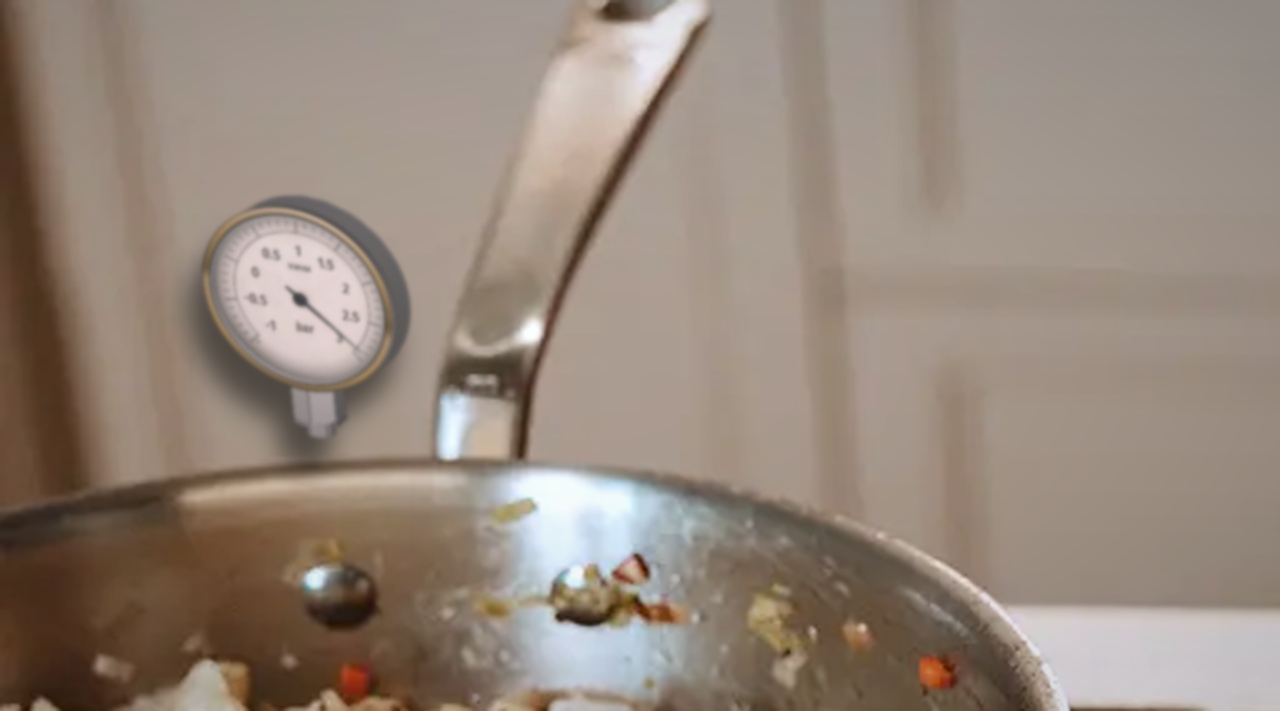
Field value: 2.9 bar
